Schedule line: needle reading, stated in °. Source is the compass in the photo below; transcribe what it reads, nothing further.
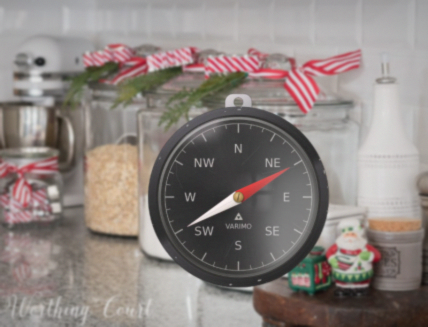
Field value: 60 °
